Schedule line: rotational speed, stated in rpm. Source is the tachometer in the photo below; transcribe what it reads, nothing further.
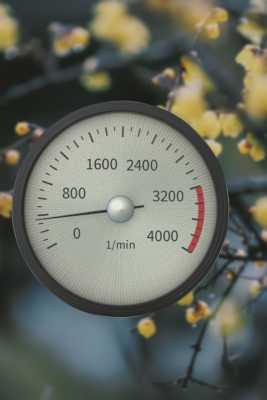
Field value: 350 rpm
